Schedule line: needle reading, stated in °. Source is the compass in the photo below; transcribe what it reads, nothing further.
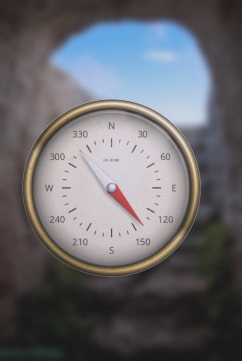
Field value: 140 °
